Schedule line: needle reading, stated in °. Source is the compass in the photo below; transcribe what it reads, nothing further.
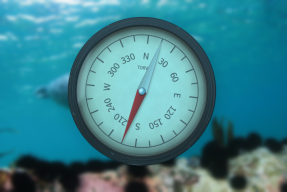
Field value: 195 °
